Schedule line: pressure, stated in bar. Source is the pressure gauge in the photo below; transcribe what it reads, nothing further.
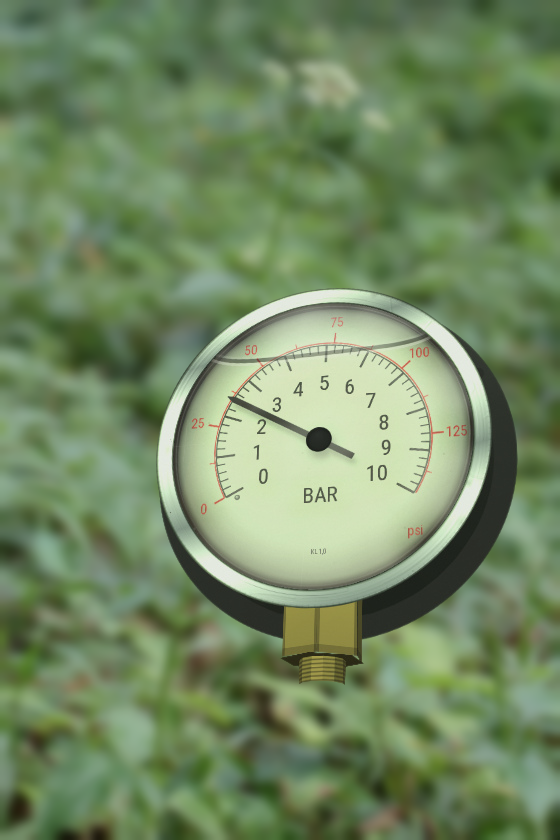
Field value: 2.4 bar
